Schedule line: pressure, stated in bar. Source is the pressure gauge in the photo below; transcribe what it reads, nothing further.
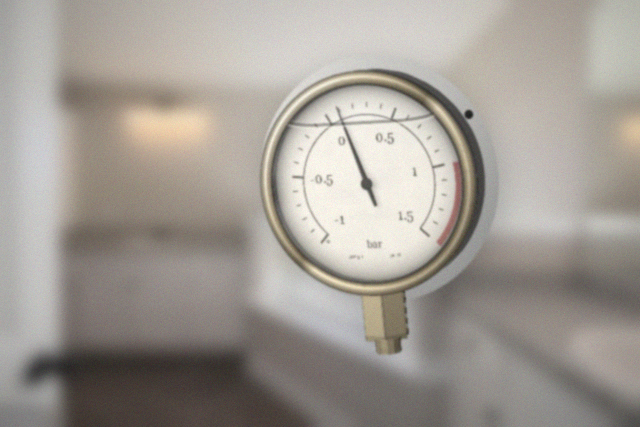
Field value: 0.1 bar
